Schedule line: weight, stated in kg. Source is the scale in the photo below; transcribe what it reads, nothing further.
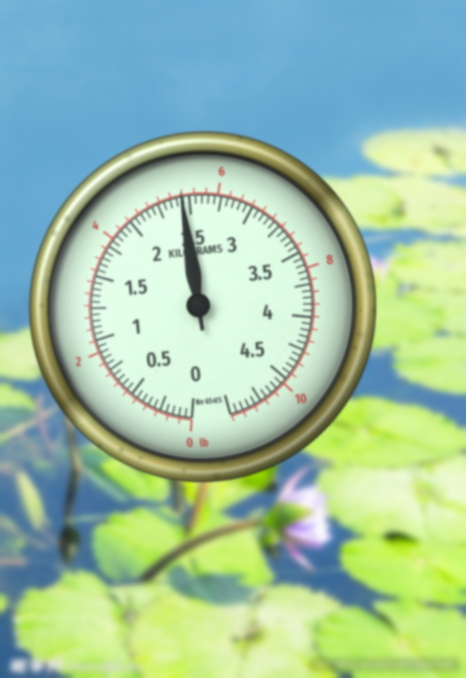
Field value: 2.45 kg
